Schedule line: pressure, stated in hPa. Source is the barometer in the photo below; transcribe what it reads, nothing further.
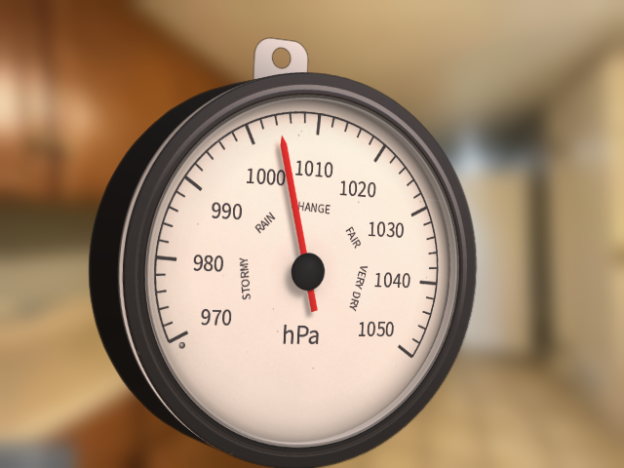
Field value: 1004 hPa
